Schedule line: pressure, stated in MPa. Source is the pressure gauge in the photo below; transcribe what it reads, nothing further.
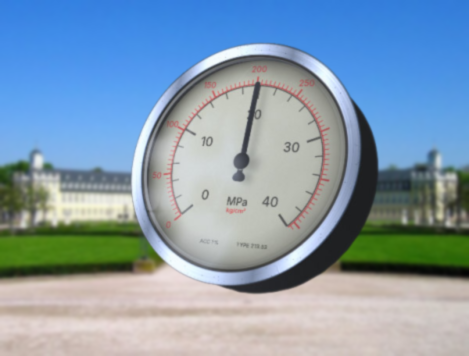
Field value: 20 MPa
